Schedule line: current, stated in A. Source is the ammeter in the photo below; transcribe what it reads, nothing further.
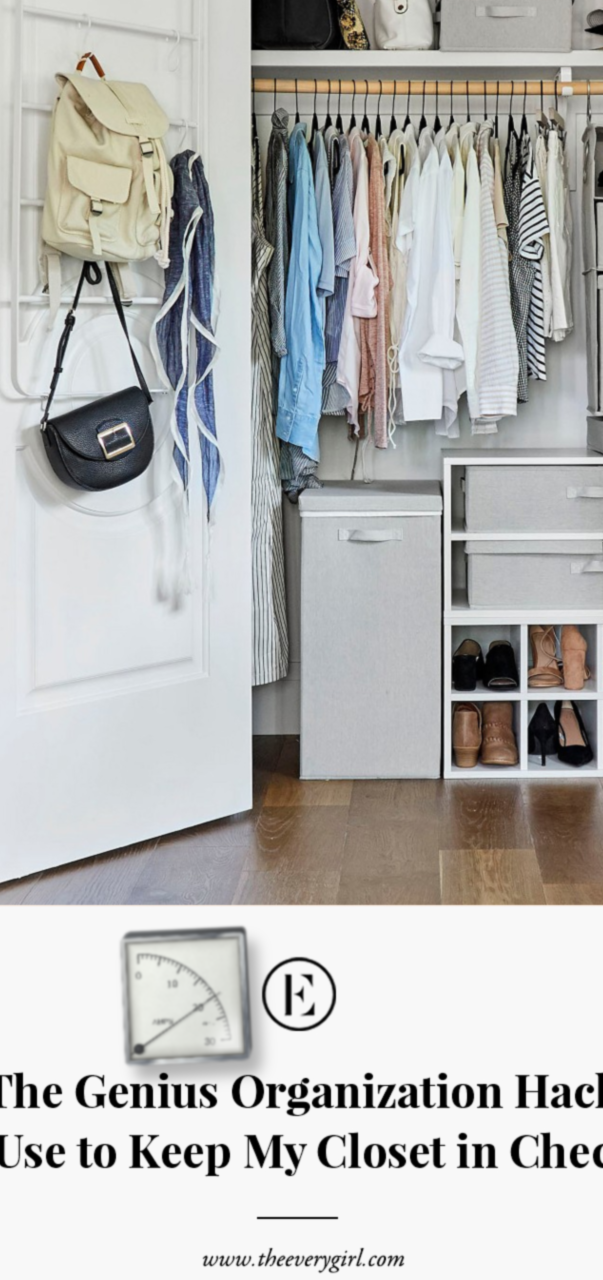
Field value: 20 A
